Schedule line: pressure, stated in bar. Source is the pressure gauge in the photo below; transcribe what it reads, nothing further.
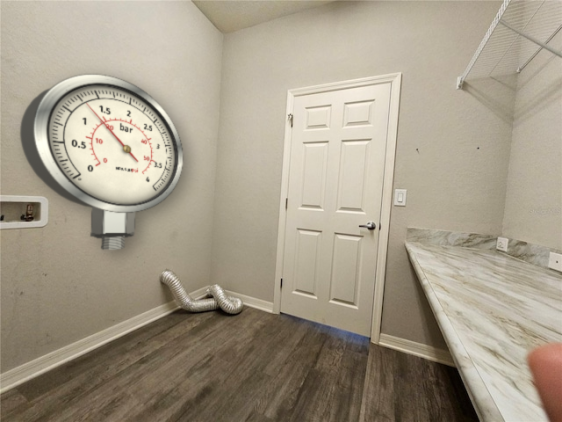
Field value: 1.25 bar
